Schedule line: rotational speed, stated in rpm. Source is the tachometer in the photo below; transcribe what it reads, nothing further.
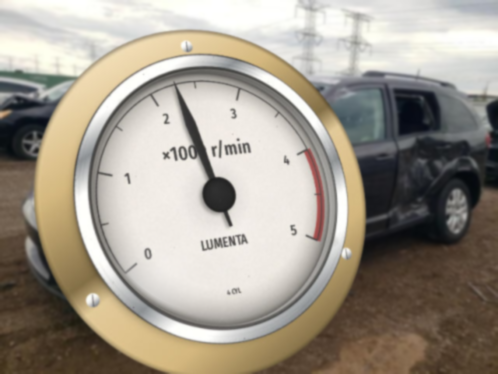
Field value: 2250 rpm
